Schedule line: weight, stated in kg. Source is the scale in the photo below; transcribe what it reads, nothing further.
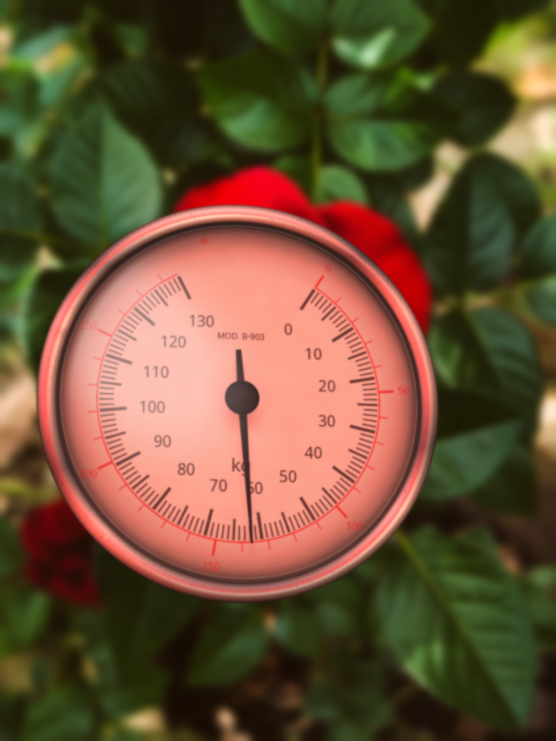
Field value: 62 kg
